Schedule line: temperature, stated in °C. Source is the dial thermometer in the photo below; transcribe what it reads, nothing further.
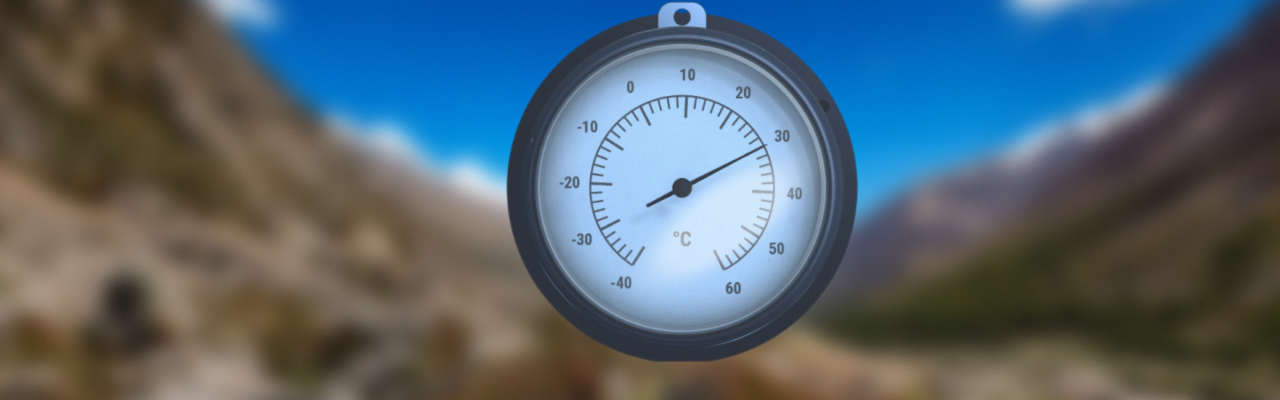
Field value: 30 °C
